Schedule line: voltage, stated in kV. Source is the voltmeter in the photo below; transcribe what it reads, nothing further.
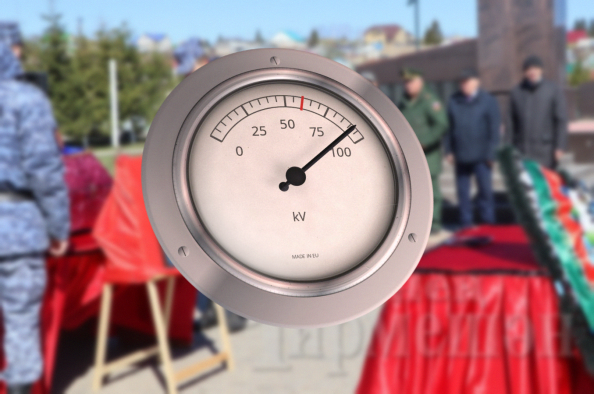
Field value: 92.5 kV
